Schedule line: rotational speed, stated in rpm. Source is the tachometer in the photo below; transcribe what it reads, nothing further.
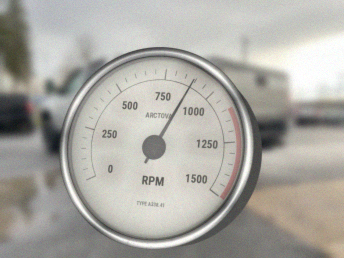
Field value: 900 rpm
